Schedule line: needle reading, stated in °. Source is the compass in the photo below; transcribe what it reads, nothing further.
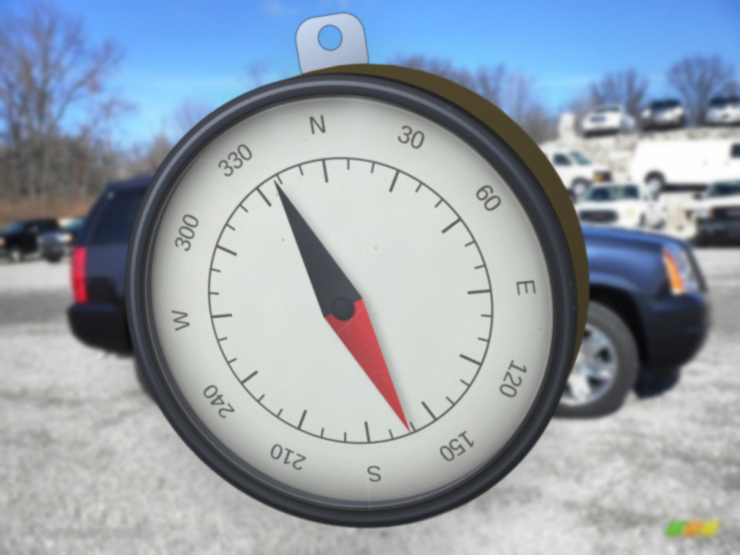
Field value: 160 °
